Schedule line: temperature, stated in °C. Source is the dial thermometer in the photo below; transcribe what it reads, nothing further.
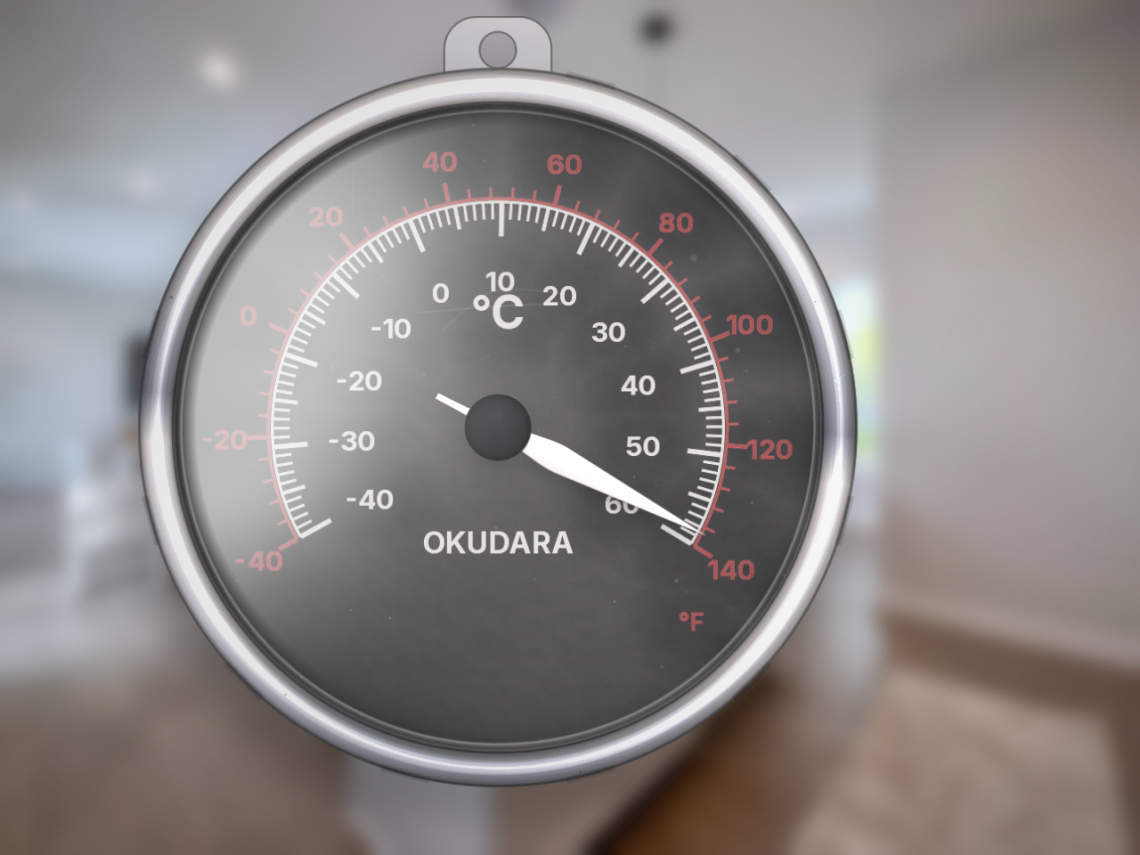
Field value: 58.5 °C
